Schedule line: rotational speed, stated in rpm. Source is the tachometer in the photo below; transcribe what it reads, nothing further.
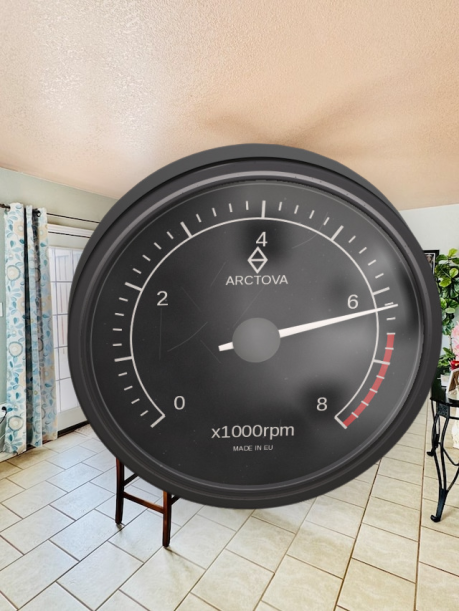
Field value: 6200 rpm
